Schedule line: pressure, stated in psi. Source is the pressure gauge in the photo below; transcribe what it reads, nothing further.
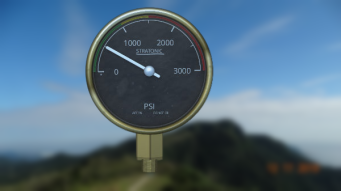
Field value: 500 psi
